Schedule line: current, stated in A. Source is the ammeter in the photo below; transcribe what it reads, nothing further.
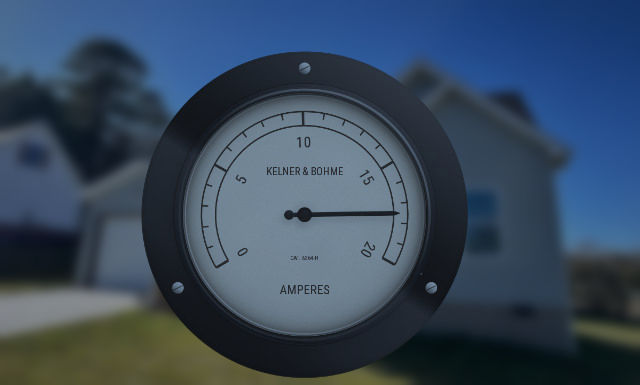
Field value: 17.5 A
